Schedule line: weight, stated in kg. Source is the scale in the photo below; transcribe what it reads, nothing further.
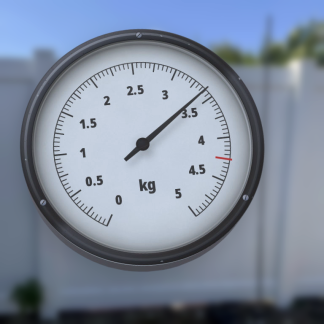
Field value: 3.4 kg
